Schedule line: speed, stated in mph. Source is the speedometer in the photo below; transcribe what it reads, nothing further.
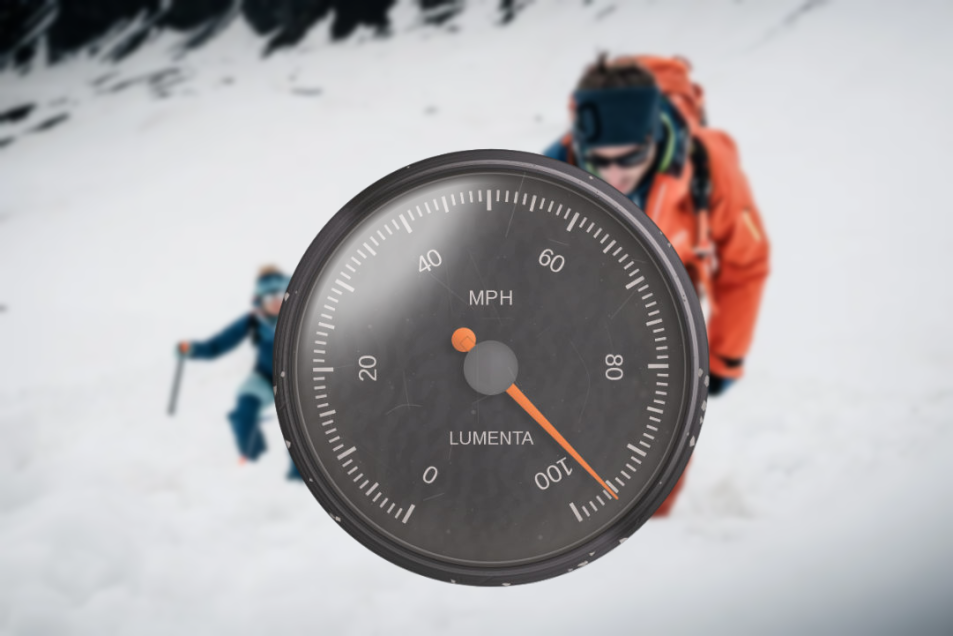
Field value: 95.5 mph
